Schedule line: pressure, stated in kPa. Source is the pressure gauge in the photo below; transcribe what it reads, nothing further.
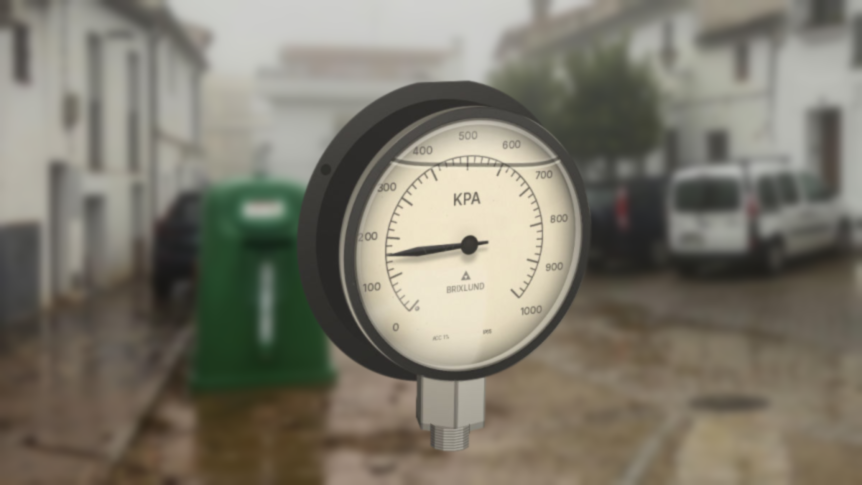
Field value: 160 kPa
